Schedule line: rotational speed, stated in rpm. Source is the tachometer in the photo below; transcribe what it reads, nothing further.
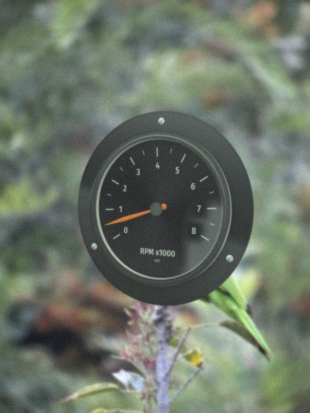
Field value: 500 rpm
